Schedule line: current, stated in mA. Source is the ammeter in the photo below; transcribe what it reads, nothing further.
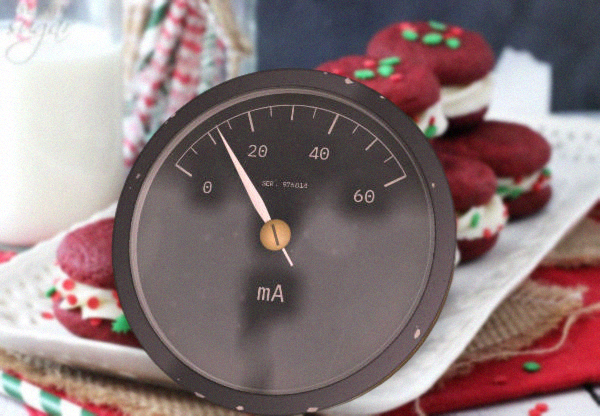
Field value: 12.5 mA
